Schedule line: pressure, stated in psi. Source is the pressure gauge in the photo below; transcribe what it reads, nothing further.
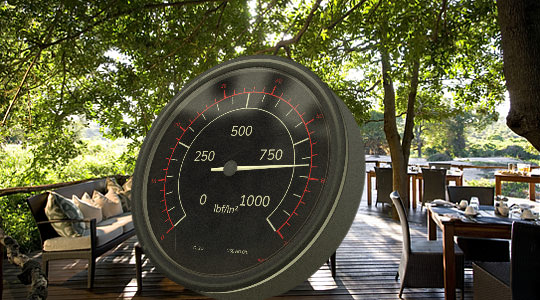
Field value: 825 psi
